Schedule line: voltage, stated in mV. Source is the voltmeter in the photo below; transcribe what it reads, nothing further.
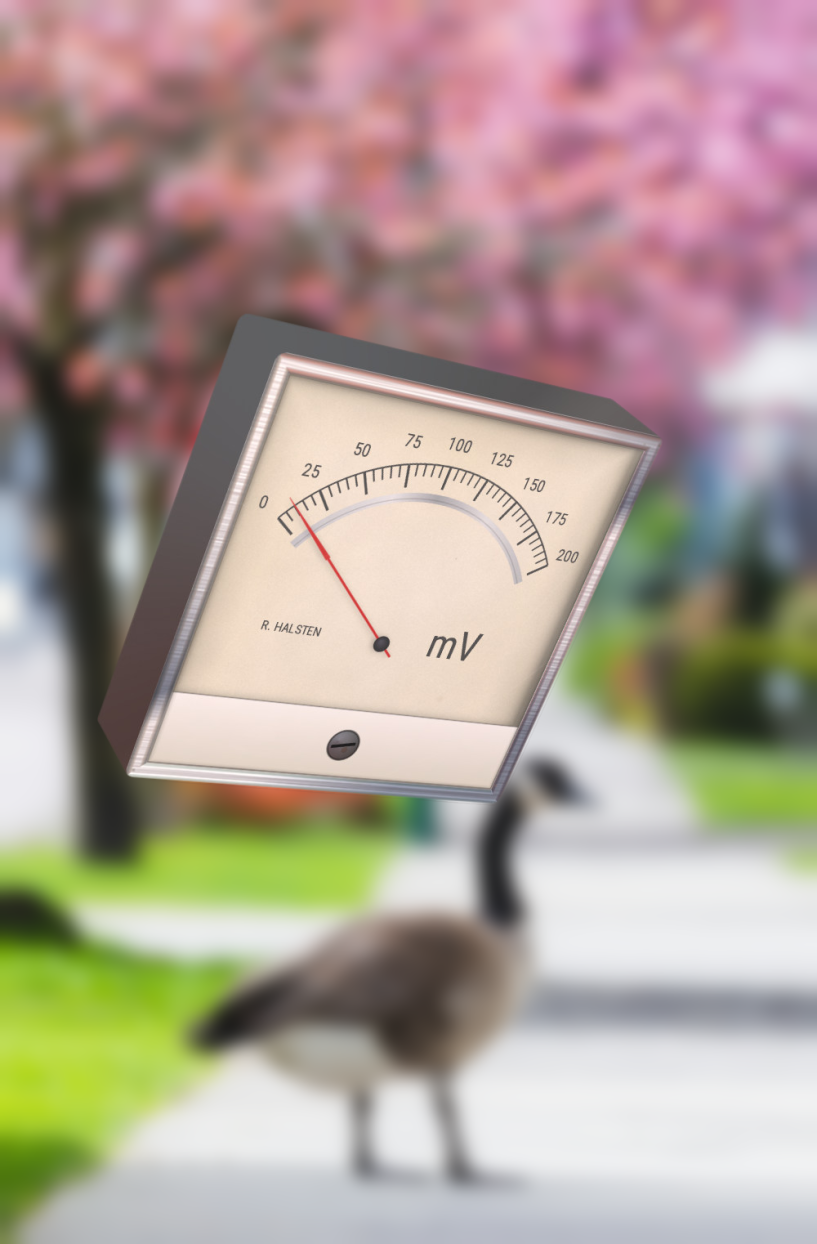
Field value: 10 mV
